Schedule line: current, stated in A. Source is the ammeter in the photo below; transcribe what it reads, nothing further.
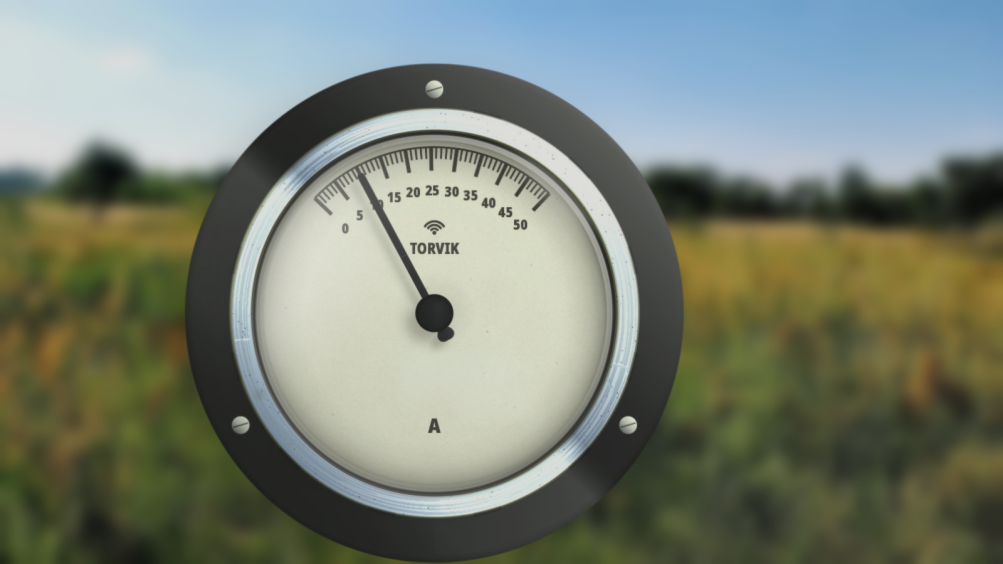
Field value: 10 A
